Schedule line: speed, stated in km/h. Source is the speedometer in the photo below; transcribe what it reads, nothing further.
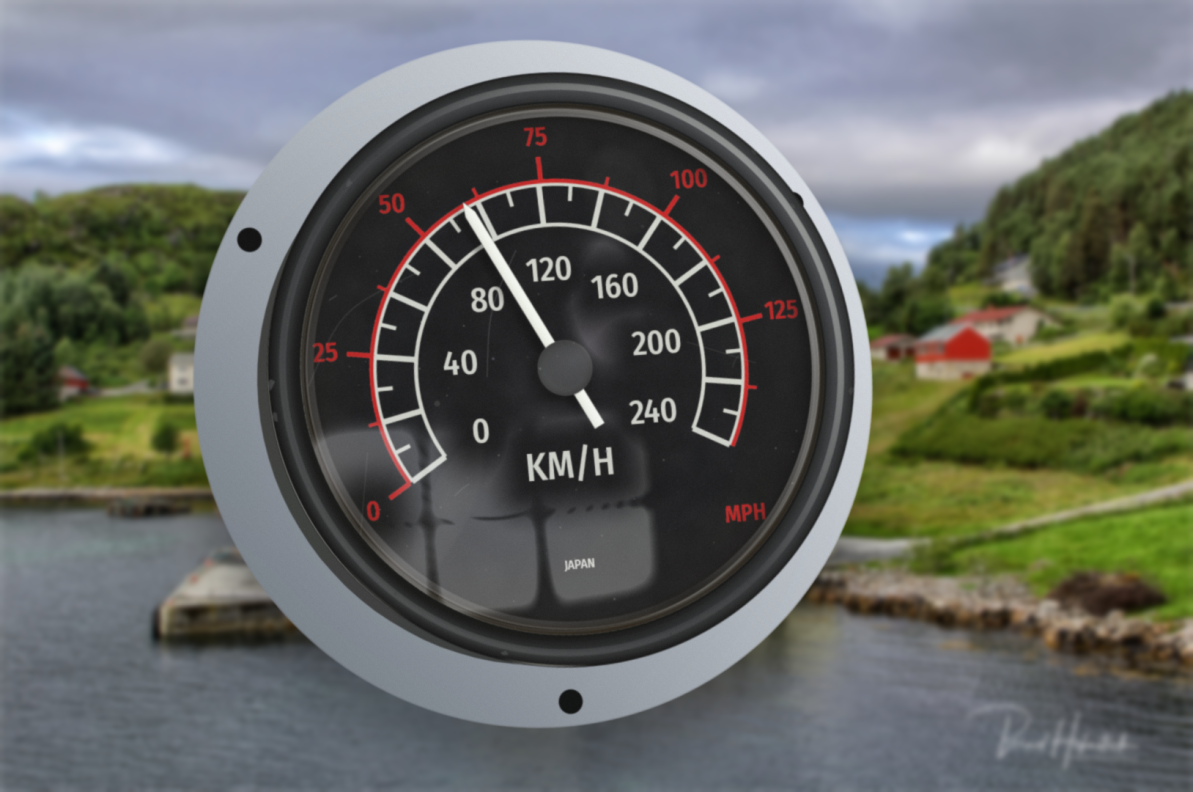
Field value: 95 km/h
